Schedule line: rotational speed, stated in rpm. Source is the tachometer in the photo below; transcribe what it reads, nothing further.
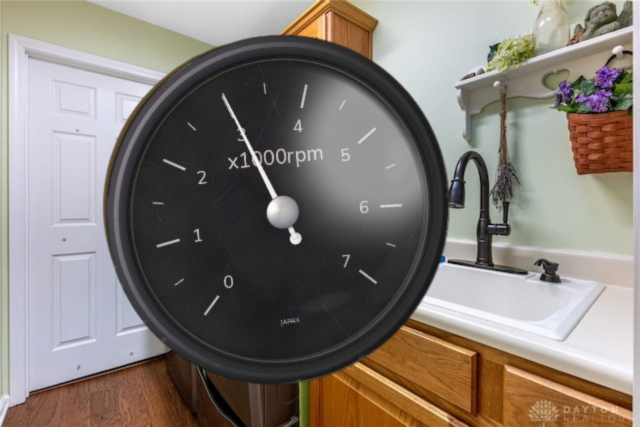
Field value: 3000 rpm
